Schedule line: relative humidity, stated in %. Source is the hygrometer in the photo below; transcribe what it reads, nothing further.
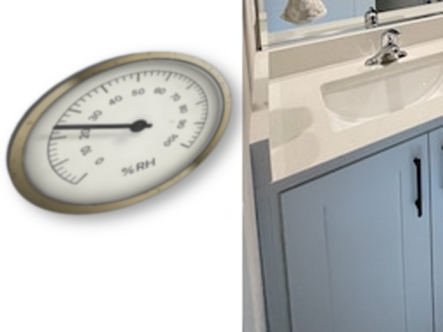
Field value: 24 %
